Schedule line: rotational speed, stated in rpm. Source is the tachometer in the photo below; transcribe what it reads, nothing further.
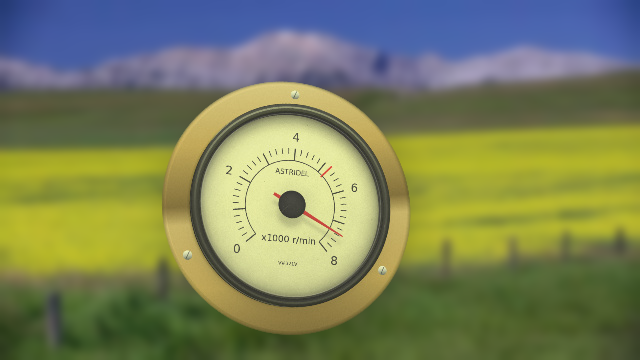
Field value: 7400 rpm
